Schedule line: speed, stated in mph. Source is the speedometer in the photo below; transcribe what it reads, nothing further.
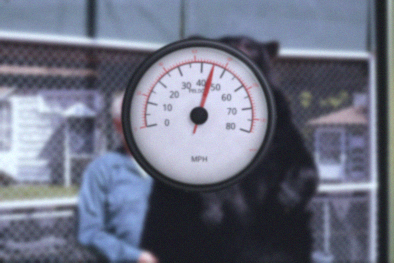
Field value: 45 mph
